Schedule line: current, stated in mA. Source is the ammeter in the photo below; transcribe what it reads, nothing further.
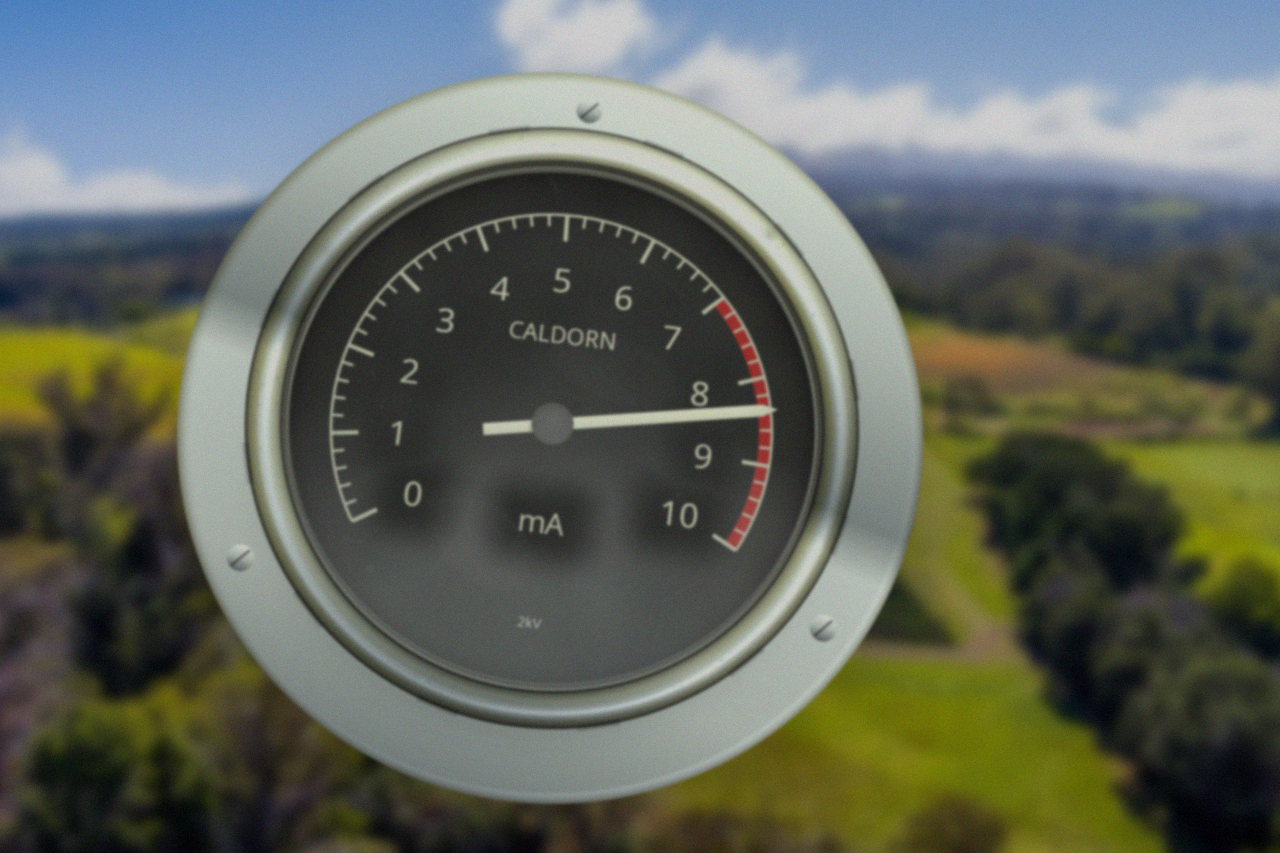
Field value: 8.4 mA
